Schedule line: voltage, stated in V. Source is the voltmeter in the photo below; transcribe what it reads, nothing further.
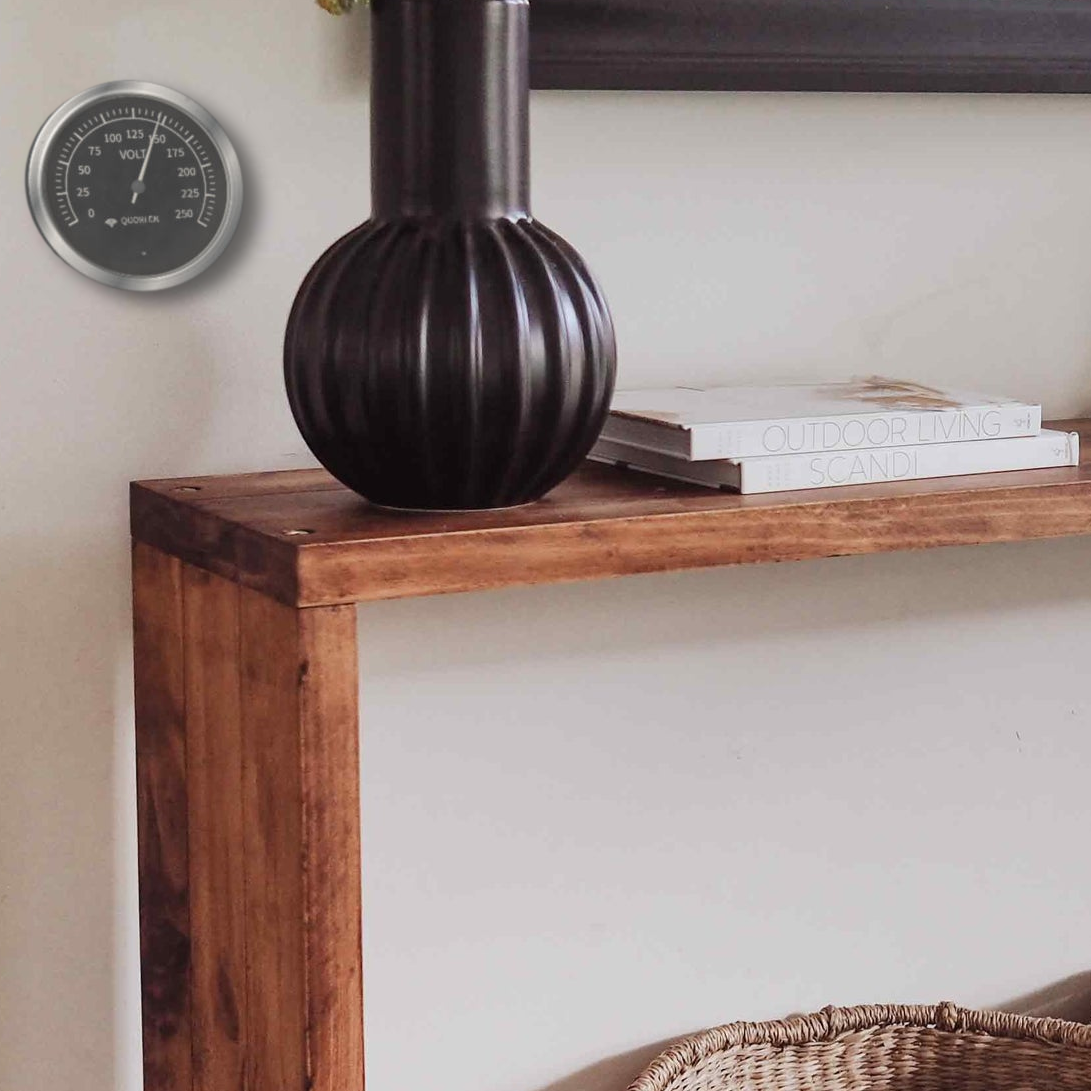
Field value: 145 V
